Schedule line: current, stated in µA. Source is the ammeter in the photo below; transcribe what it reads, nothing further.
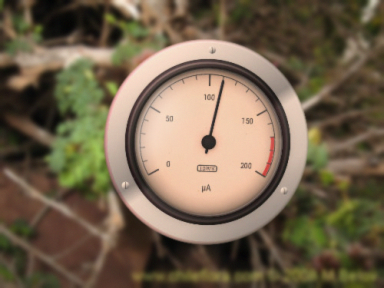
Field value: 110 µA
